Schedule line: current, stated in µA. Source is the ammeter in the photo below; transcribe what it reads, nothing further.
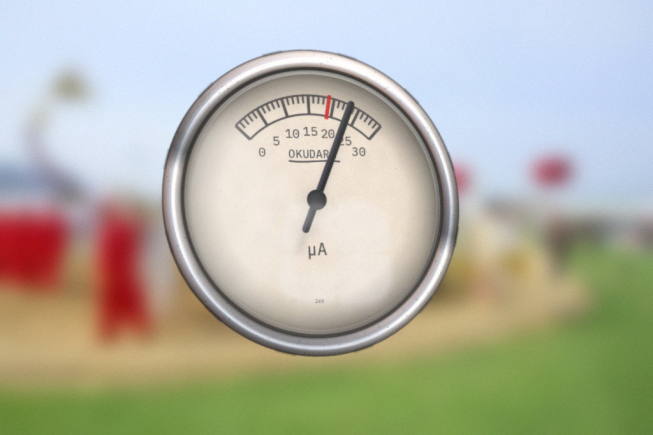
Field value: 23 µA
